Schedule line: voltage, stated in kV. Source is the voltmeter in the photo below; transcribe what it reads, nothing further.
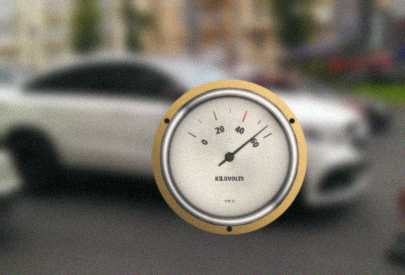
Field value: 55 kV
